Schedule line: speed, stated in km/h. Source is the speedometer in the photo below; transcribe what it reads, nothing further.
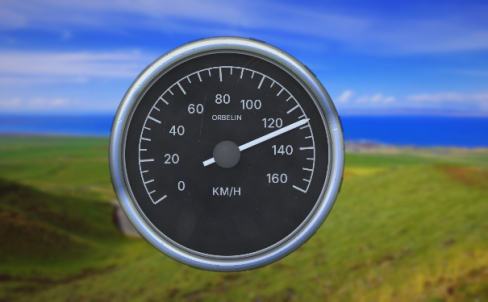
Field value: 127.5 km/h
